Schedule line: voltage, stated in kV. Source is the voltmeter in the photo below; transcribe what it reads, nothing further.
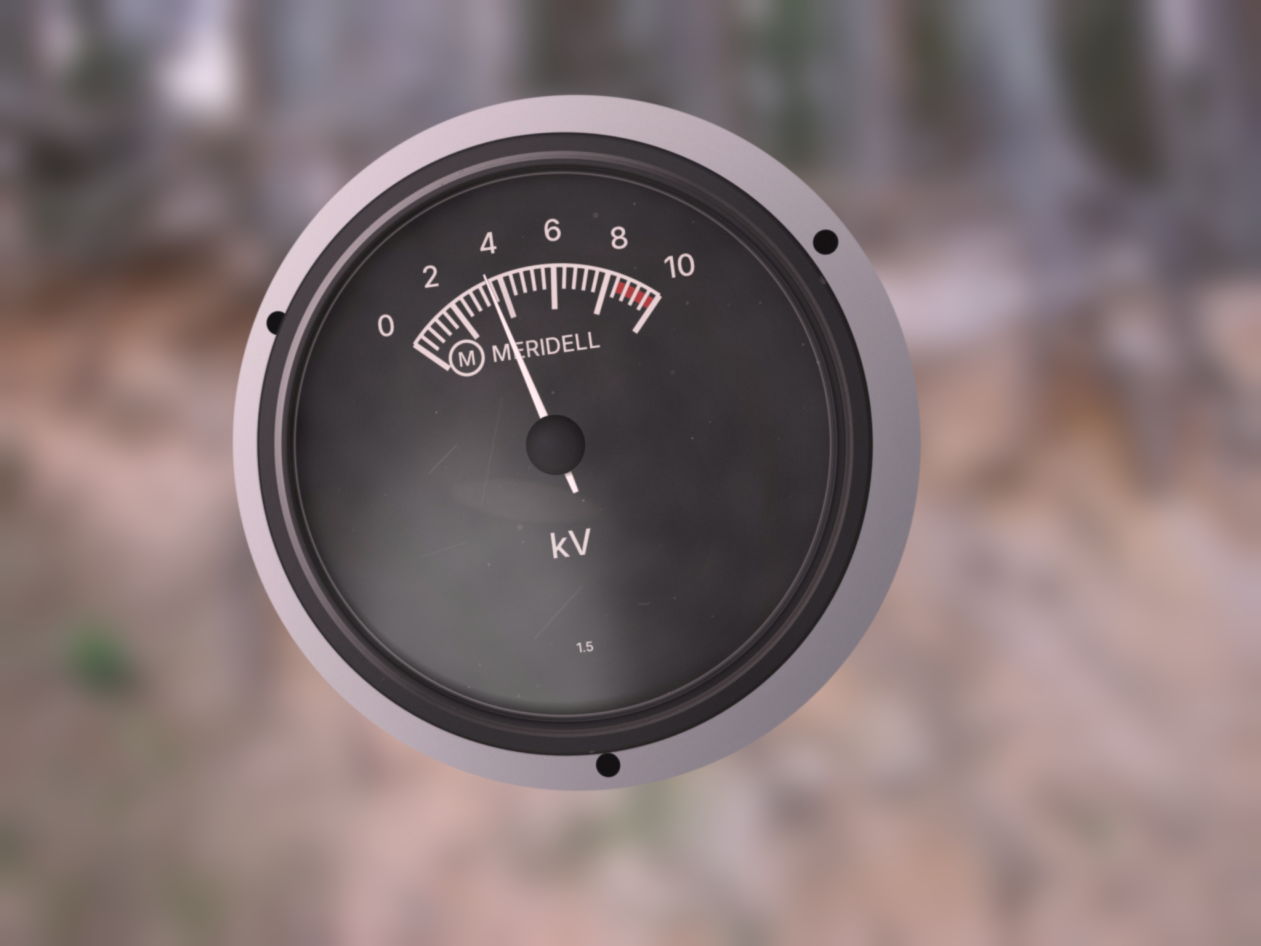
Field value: 3.6 kV
